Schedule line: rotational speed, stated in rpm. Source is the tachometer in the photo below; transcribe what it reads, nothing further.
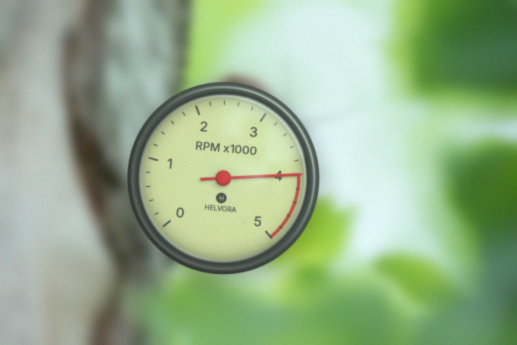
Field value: 4000 rpm
